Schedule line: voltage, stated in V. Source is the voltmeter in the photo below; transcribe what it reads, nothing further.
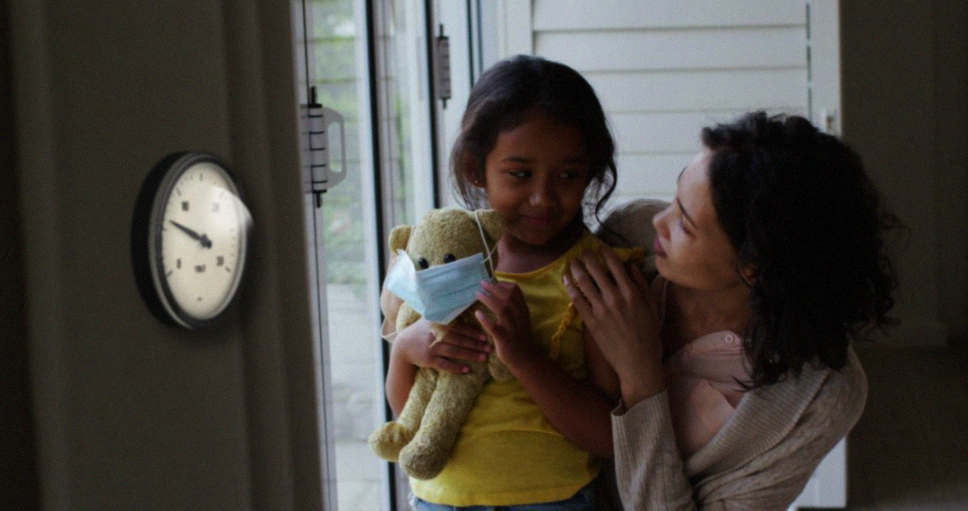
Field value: 6 V
